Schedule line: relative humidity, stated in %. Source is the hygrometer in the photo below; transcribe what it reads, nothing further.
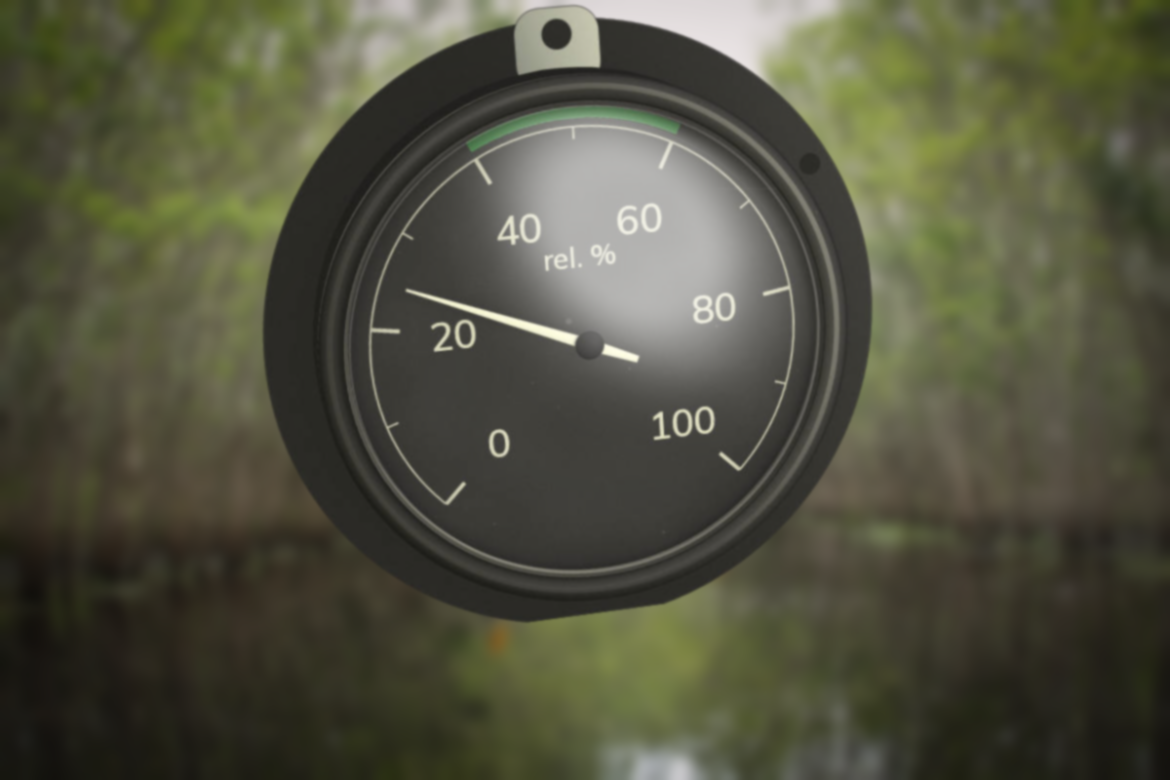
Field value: 25 %
